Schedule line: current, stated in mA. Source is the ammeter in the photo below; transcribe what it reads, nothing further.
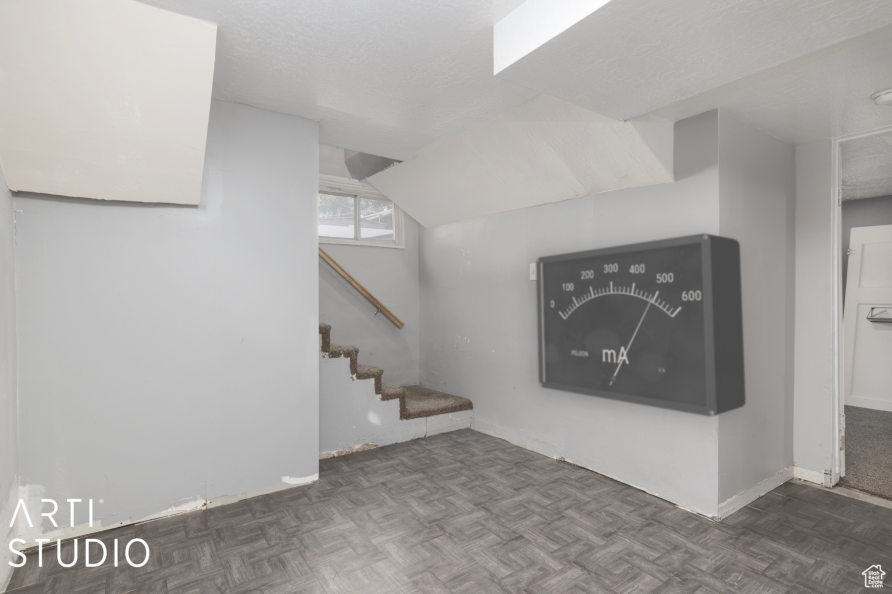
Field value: 500 mA
